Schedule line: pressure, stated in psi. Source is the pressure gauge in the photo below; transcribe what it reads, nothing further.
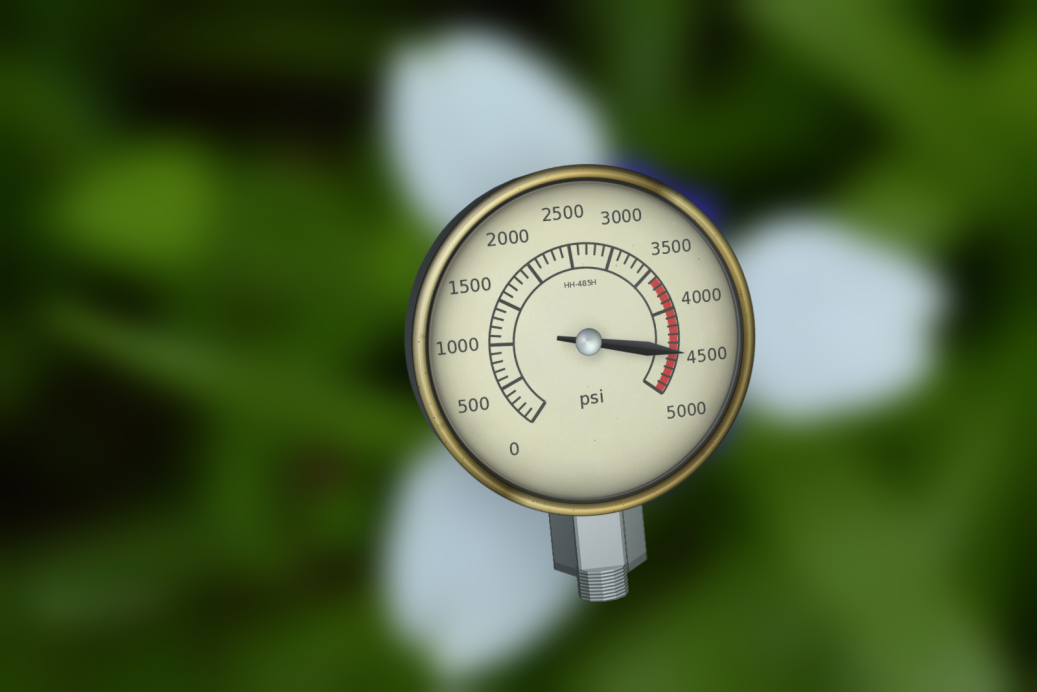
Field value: 4500 psi
